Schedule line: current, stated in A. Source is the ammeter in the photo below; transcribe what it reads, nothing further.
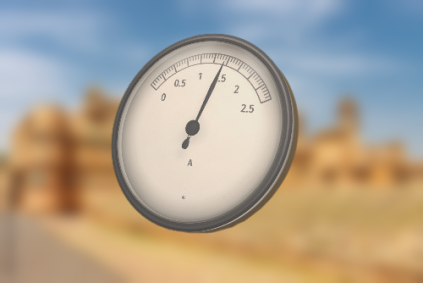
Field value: 1.5 A
